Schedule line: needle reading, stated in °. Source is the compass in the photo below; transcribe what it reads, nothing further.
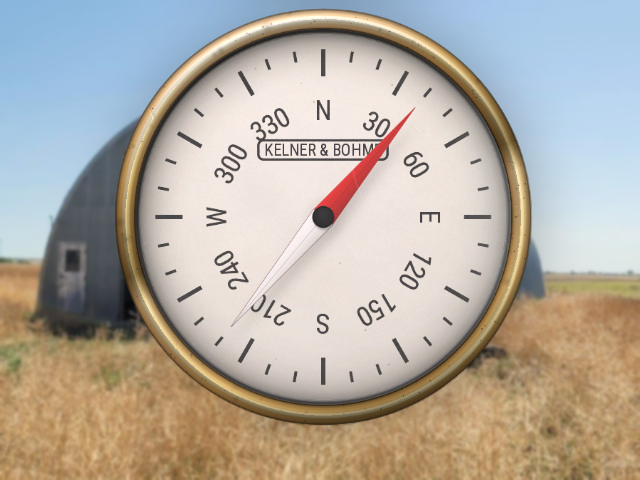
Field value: 40 °
